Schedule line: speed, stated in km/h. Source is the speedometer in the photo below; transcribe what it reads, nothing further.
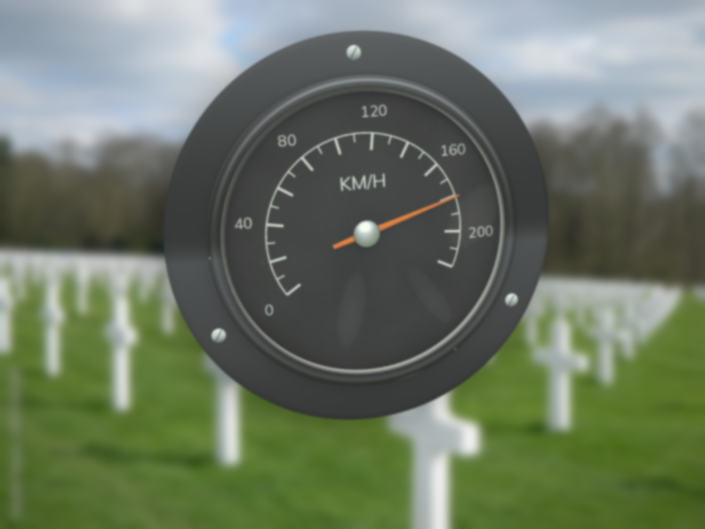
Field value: 180 km/h
